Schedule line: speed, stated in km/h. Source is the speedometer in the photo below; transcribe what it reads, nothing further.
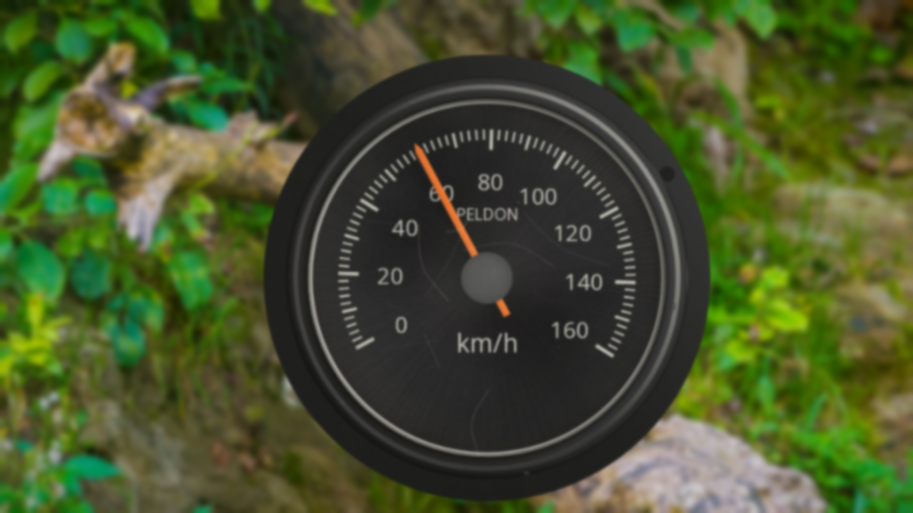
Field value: 60 km/h
